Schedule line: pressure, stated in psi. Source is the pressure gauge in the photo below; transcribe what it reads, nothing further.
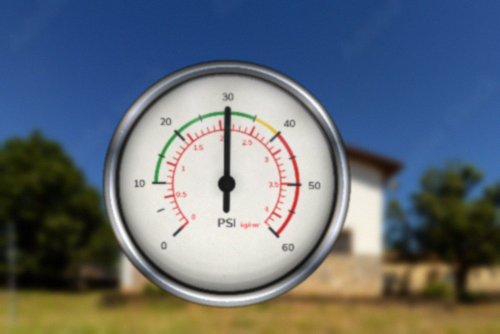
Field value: 30 psi
